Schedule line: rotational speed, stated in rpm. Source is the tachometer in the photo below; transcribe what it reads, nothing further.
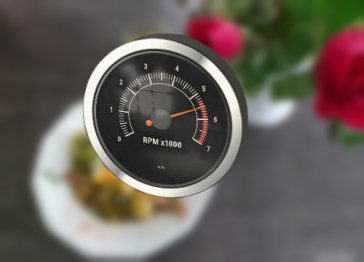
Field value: 5500 rpm
